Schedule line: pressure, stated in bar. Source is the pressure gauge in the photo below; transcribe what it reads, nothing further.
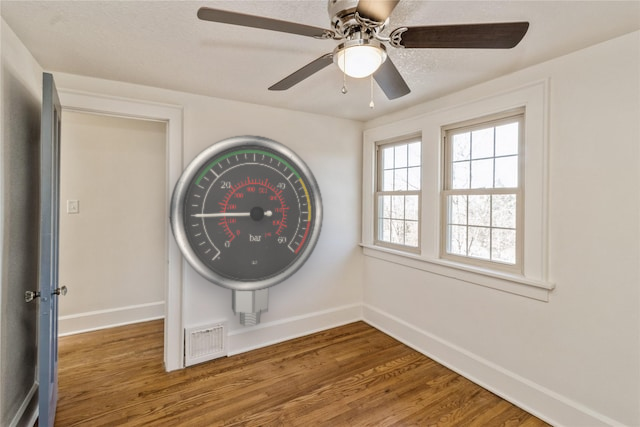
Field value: 10 bar
